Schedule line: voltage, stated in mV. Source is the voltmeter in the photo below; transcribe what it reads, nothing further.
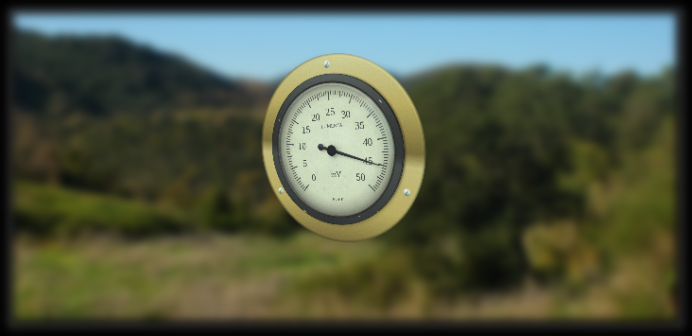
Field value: 45 mV
